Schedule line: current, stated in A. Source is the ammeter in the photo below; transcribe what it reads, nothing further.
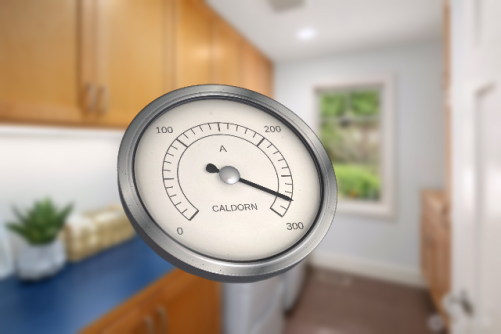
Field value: 280 A
